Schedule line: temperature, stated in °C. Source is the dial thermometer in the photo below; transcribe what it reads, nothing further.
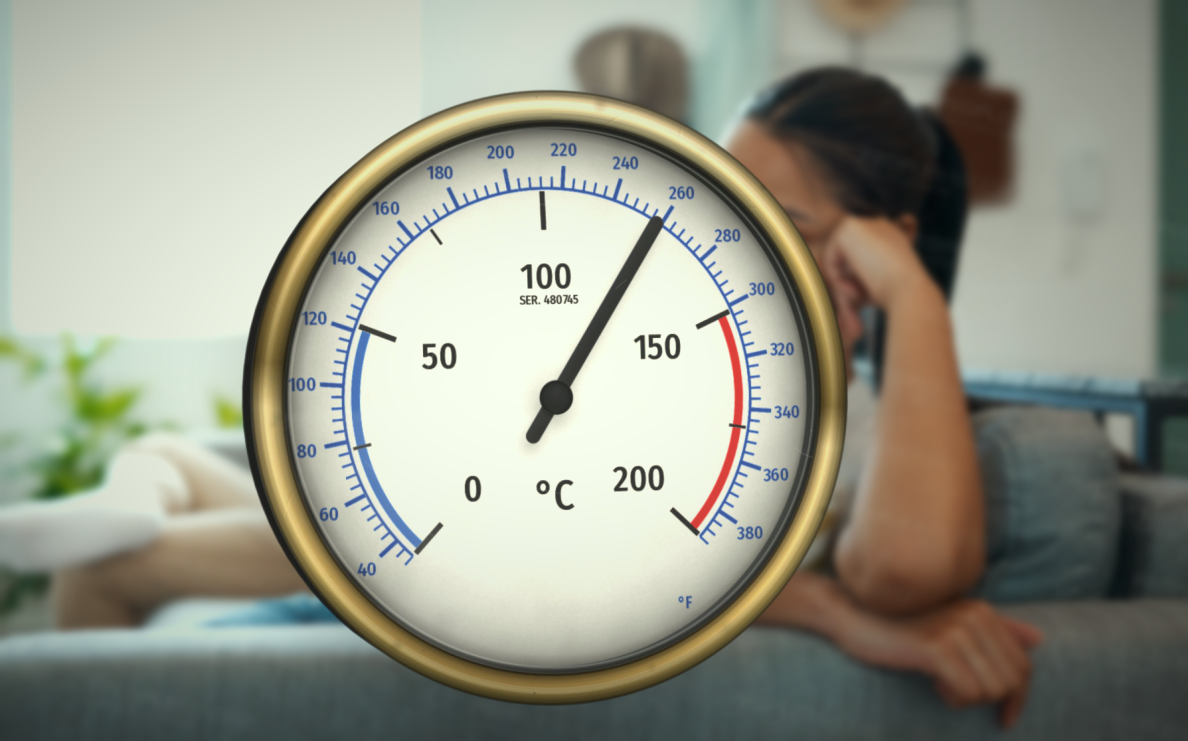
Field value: 125 °C
